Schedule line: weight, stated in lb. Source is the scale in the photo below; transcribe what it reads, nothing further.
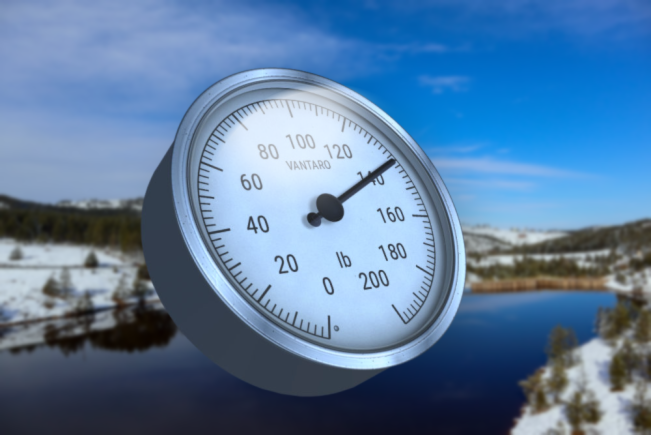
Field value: 140 lb
